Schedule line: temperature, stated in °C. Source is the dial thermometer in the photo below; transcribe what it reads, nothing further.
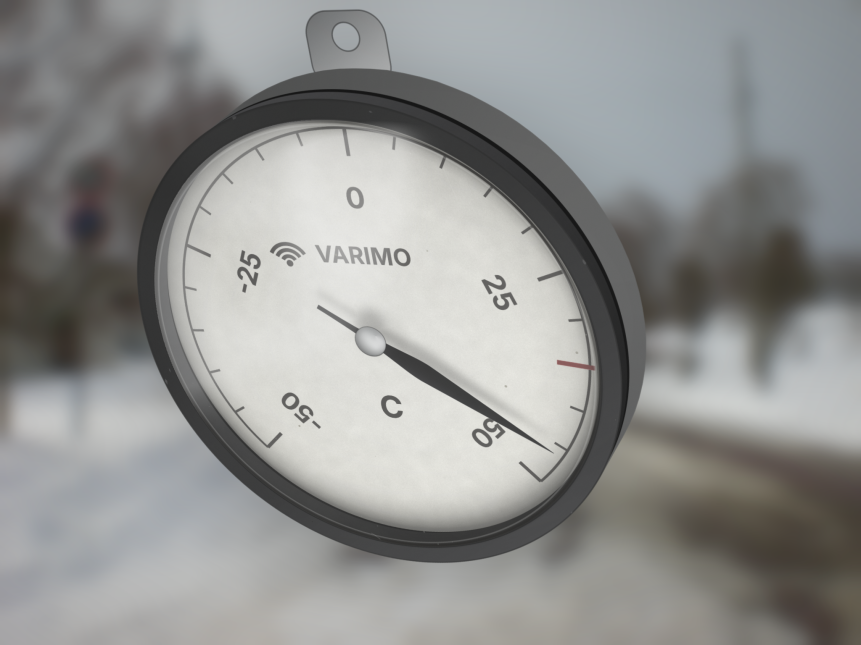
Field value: 45 °C
